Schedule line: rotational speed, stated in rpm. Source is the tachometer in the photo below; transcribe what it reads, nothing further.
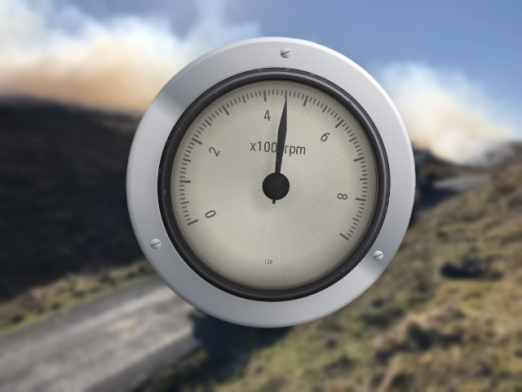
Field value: 4500 rpm
